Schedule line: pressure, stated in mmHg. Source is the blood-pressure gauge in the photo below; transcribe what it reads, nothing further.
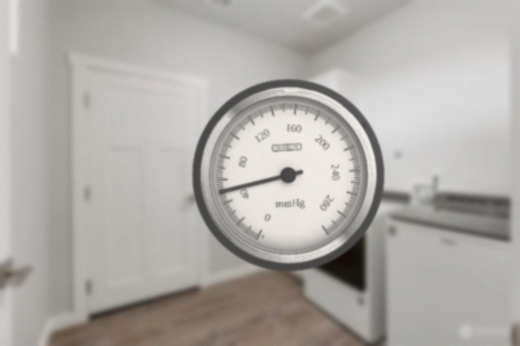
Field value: 50 mmHg
